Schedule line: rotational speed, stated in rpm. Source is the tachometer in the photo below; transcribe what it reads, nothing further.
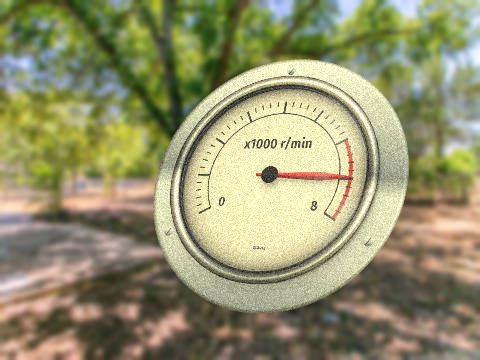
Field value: 7000 rpm
